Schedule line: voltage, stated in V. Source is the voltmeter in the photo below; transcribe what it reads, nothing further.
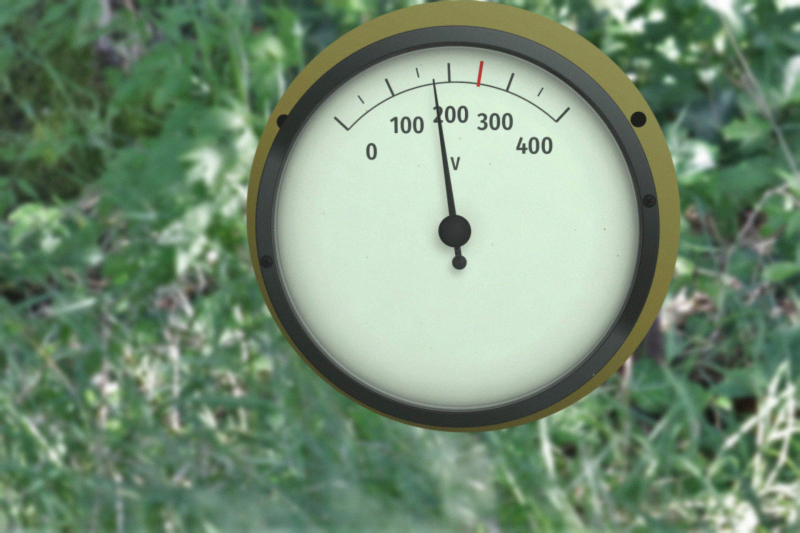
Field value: 175 V
